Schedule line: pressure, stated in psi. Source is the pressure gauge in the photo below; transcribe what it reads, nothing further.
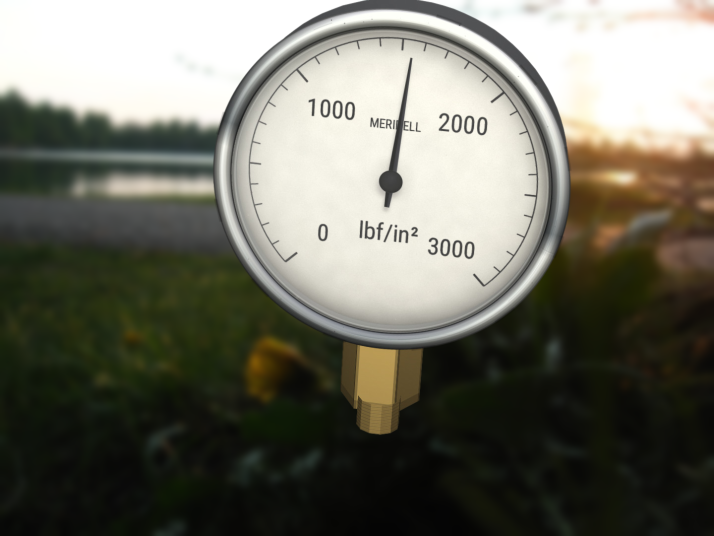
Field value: 1550 psi
